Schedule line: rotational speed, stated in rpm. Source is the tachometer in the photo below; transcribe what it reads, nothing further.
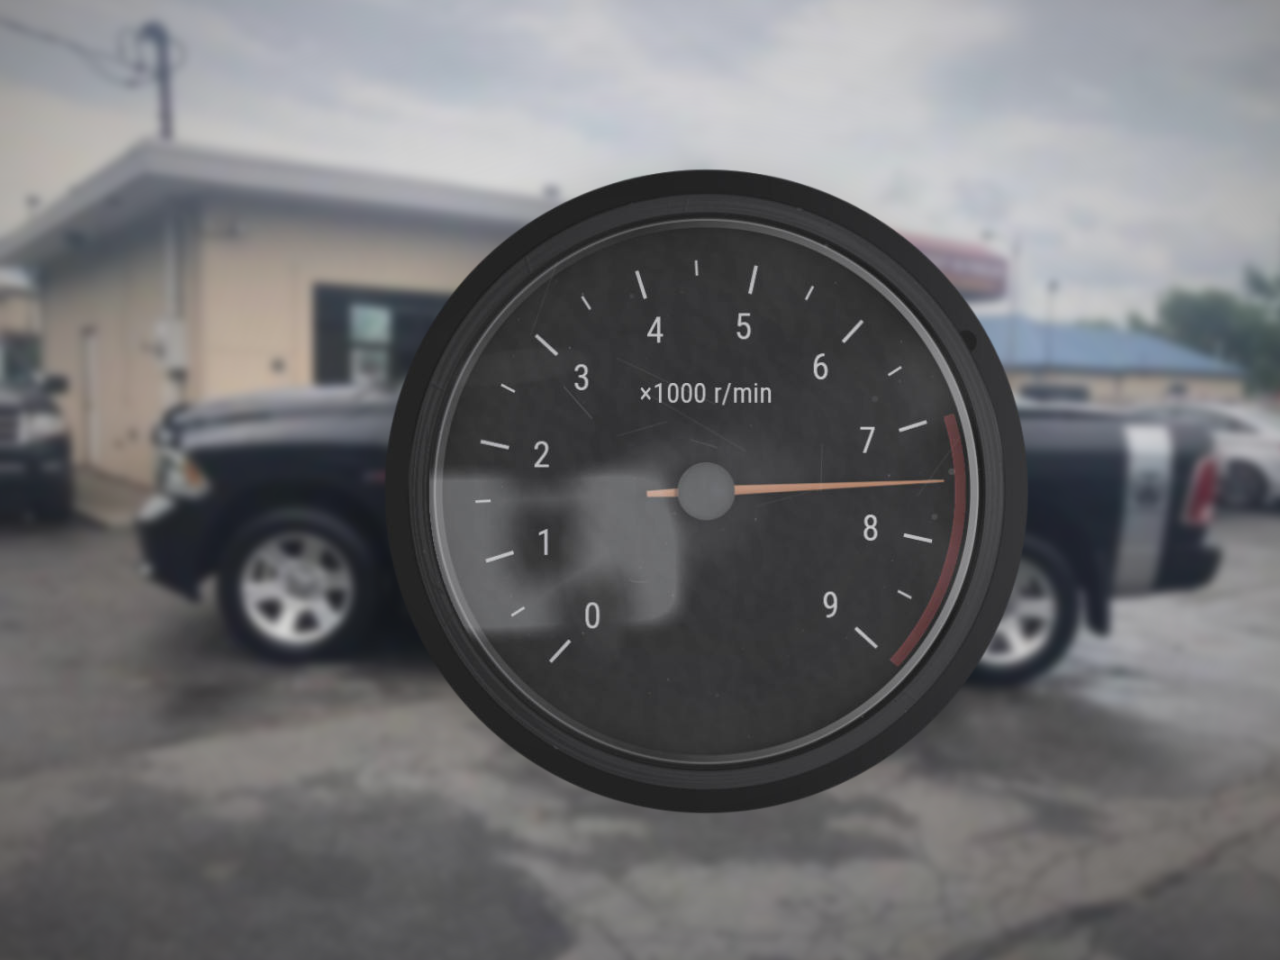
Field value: 7500 rpm
